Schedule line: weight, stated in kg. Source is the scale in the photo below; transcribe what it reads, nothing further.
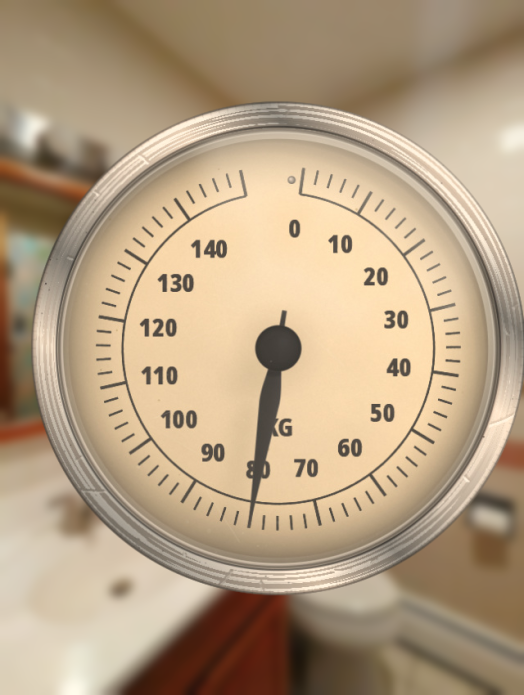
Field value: 80 kg
